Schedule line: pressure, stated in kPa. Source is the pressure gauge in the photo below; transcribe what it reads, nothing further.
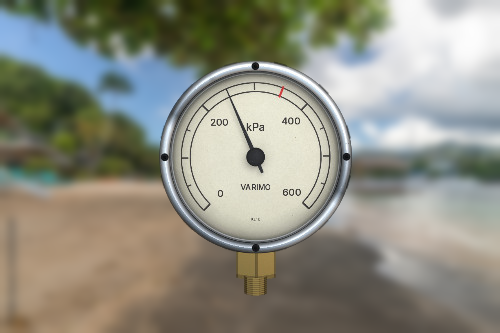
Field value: 250 kPa
